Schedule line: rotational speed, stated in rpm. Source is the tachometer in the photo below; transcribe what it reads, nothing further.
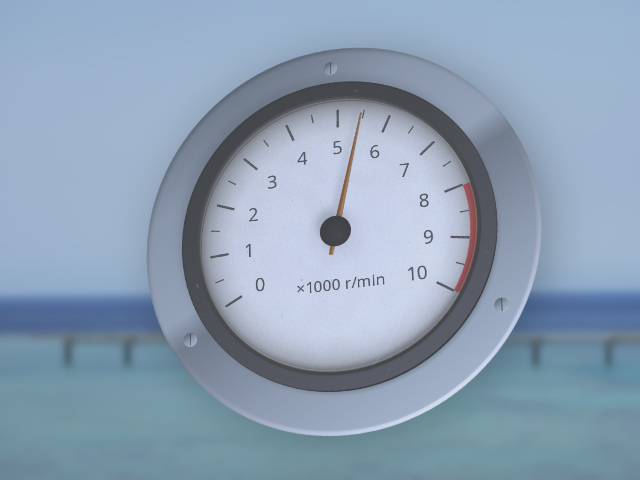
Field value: 5500 rpm
